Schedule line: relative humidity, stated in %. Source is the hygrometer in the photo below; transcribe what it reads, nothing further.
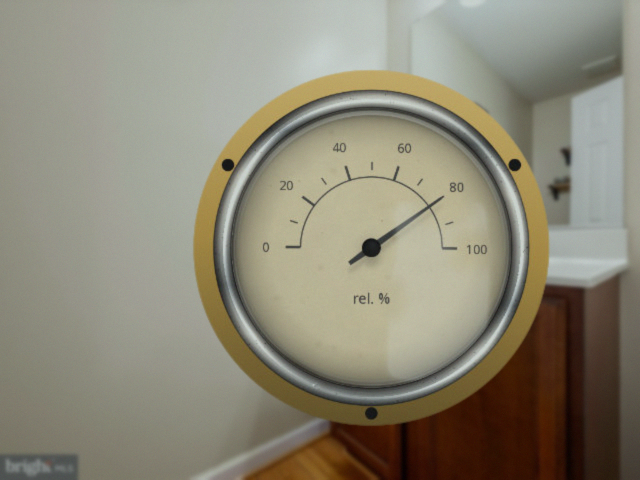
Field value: 80 %
